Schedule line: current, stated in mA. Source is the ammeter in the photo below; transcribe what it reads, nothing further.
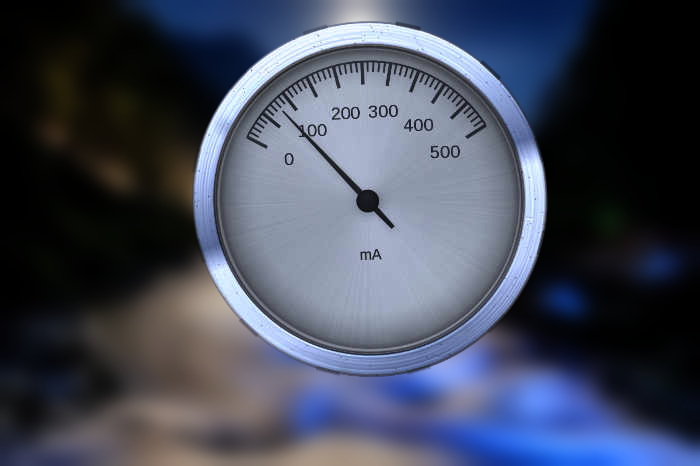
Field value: 80 mA
